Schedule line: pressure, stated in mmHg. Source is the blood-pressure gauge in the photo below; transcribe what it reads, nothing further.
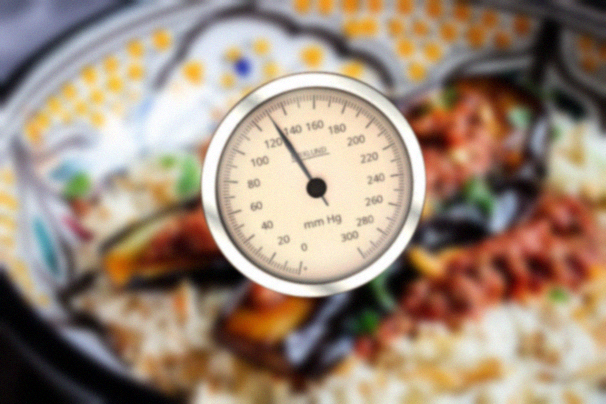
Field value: 130 mmHg
